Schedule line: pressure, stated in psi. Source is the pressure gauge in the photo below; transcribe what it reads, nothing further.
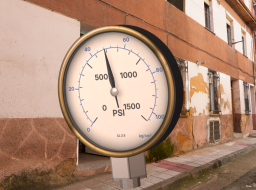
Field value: 700 psi
